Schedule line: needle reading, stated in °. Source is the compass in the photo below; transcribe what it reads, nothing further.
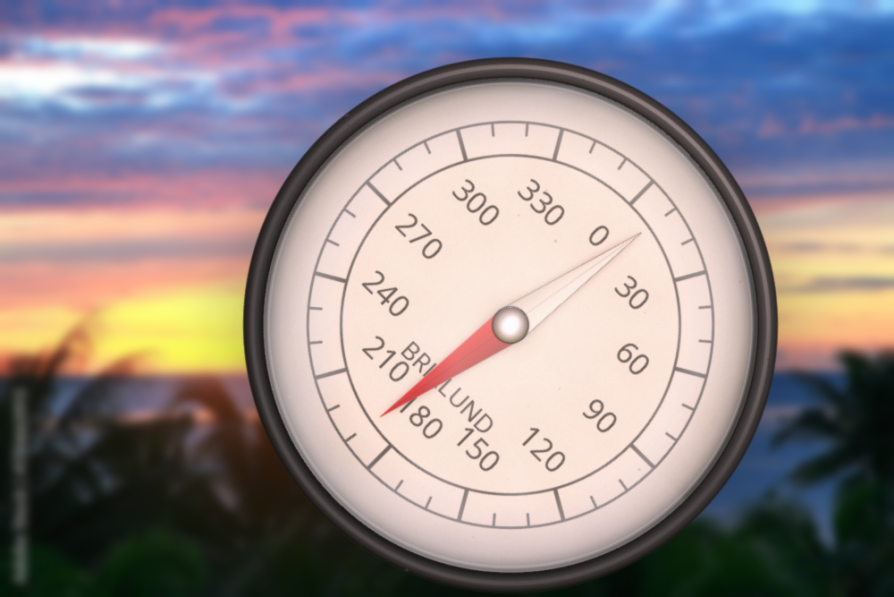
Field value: 190 °
